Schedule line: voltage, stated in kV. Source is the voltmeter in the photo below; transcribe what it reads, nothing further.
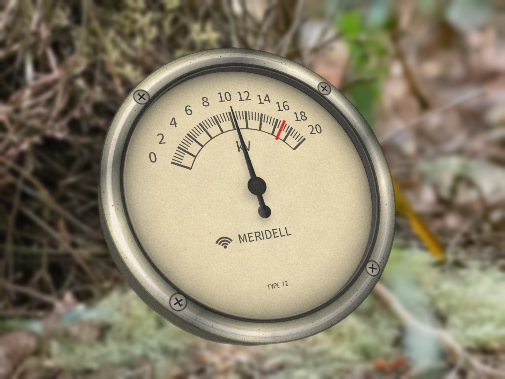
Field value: 10 kV
